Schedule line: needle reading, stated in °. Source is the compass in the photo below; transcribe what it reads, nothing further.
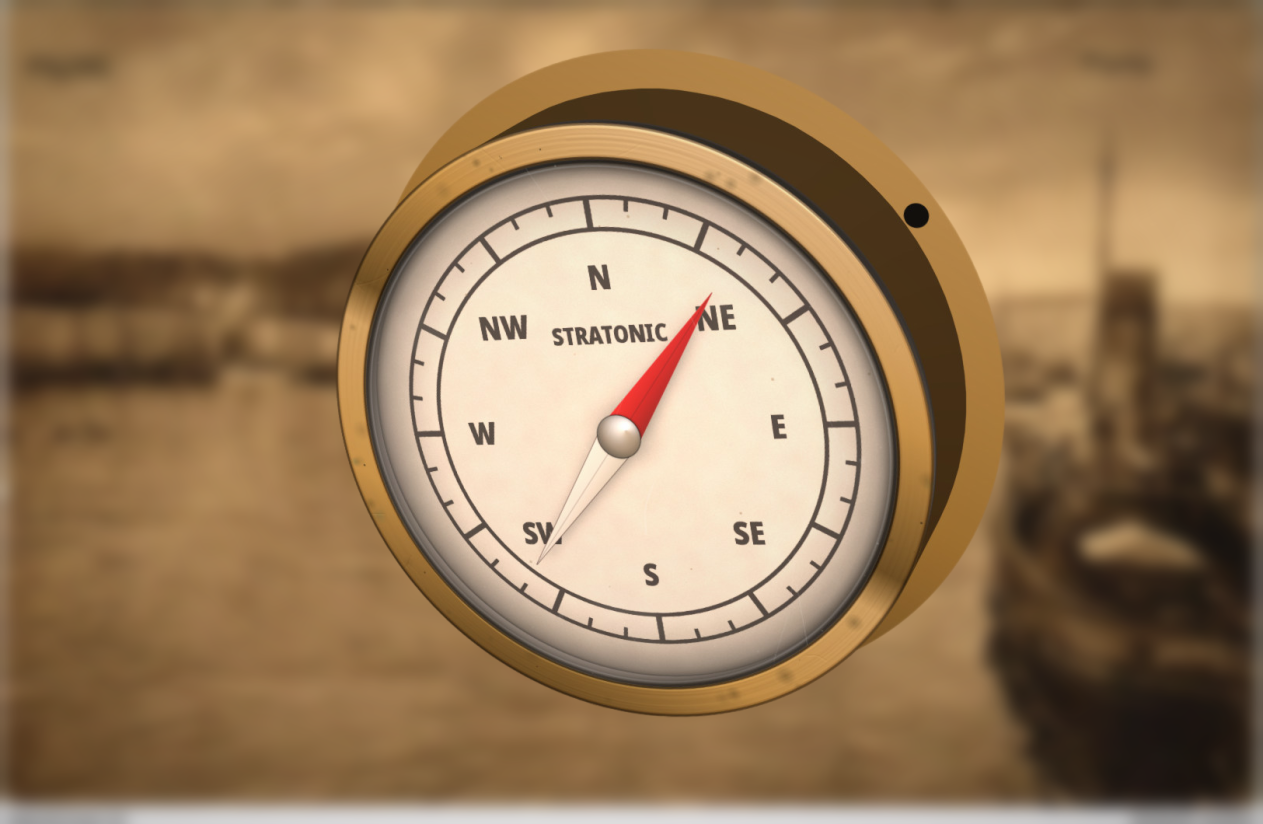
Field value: 40 °
